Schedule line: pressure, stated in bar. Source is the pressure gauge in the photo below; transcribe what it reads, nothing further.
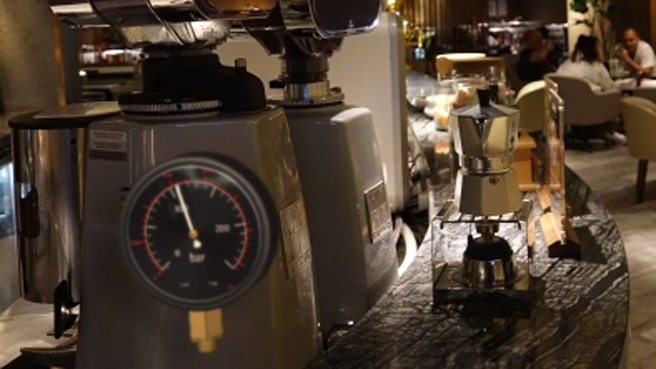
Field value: 110 bar
